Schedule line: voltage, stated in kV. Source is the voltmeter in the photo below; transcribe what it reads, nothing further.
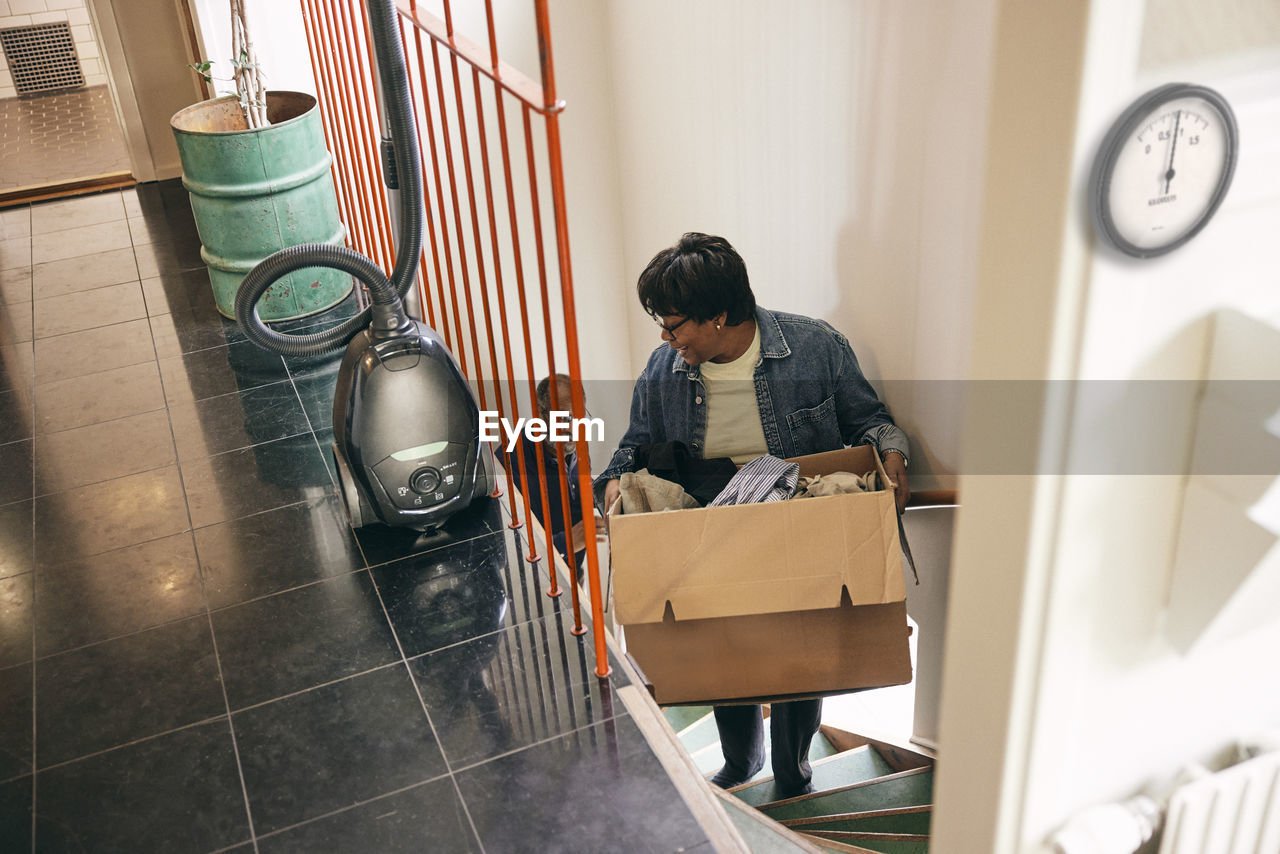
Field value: 0.75 kV
